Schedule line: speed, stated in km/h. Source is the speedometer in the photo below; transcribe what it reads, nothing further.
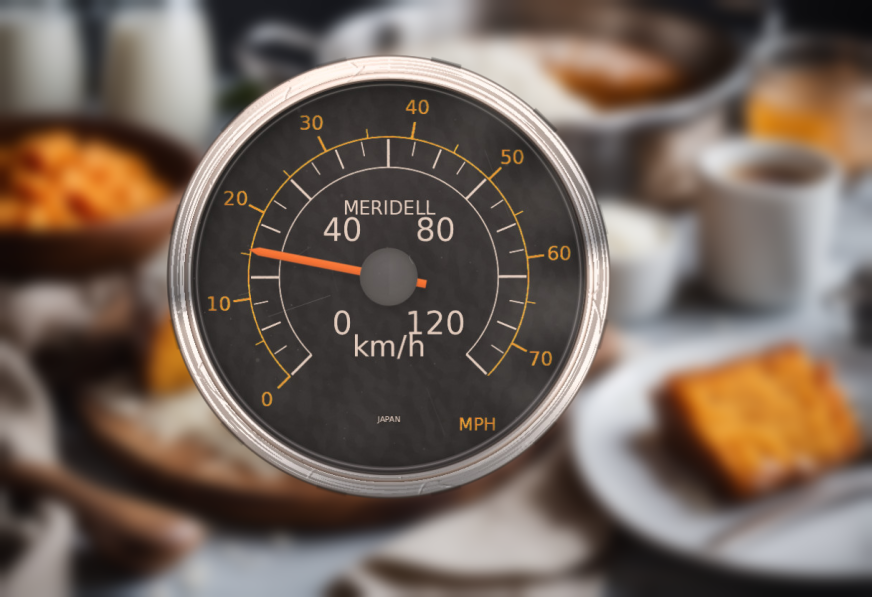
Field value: 25 km/h
